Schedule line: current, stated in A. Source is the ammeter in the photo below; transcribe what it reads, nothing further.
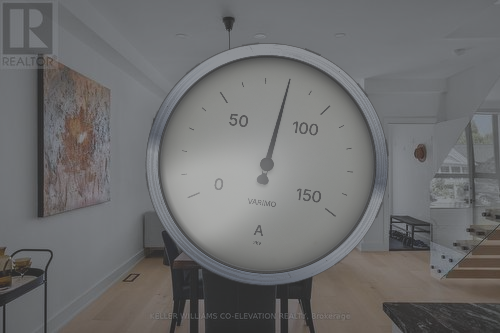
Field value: 80 A
